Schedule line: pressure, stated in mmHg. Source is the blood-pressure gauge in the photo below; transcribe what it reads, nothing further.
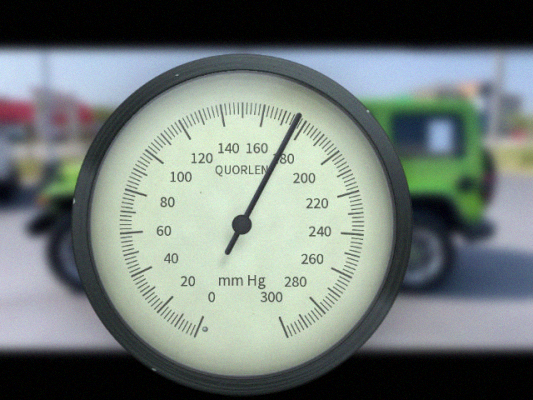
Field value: 176 mmHg
